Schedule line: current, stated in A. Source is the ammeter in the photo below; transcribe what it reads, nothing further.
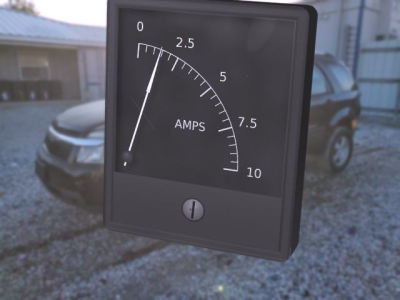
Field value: 1.5 A
